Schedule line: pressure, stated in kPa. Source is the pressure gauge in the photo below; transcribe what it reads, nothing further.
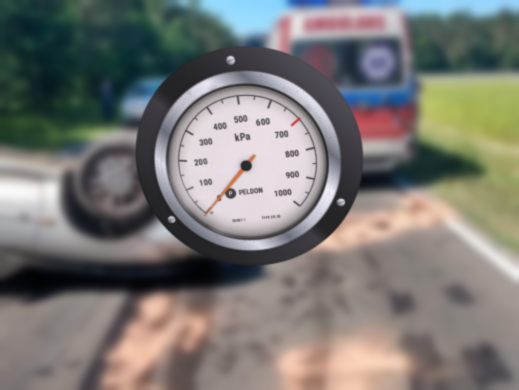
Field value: 0 kPa
